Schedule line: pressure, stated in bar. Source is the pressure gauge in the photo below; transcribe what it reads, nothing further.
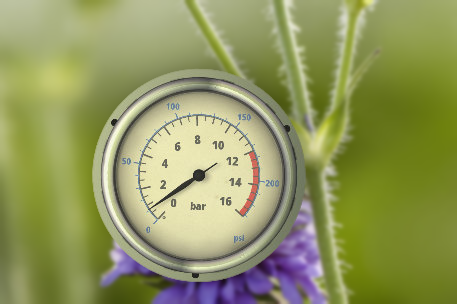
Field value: 0.75 bar
